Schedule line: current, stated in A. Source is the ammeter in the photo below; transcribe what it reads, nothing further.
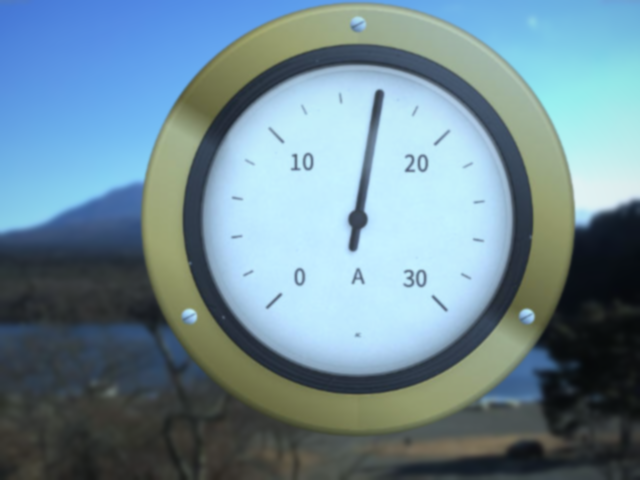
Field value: 16 A
